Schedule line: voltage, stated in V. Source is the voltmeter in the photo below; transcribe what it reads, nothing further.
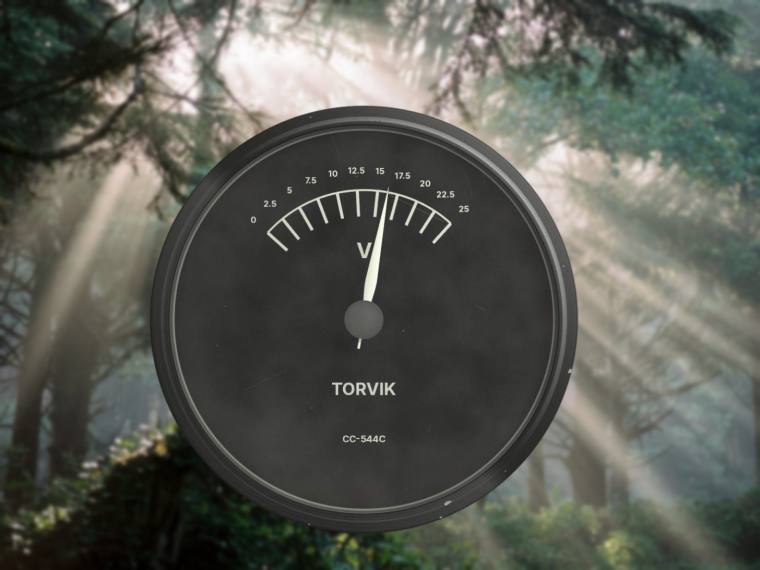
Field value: 16.25 V
